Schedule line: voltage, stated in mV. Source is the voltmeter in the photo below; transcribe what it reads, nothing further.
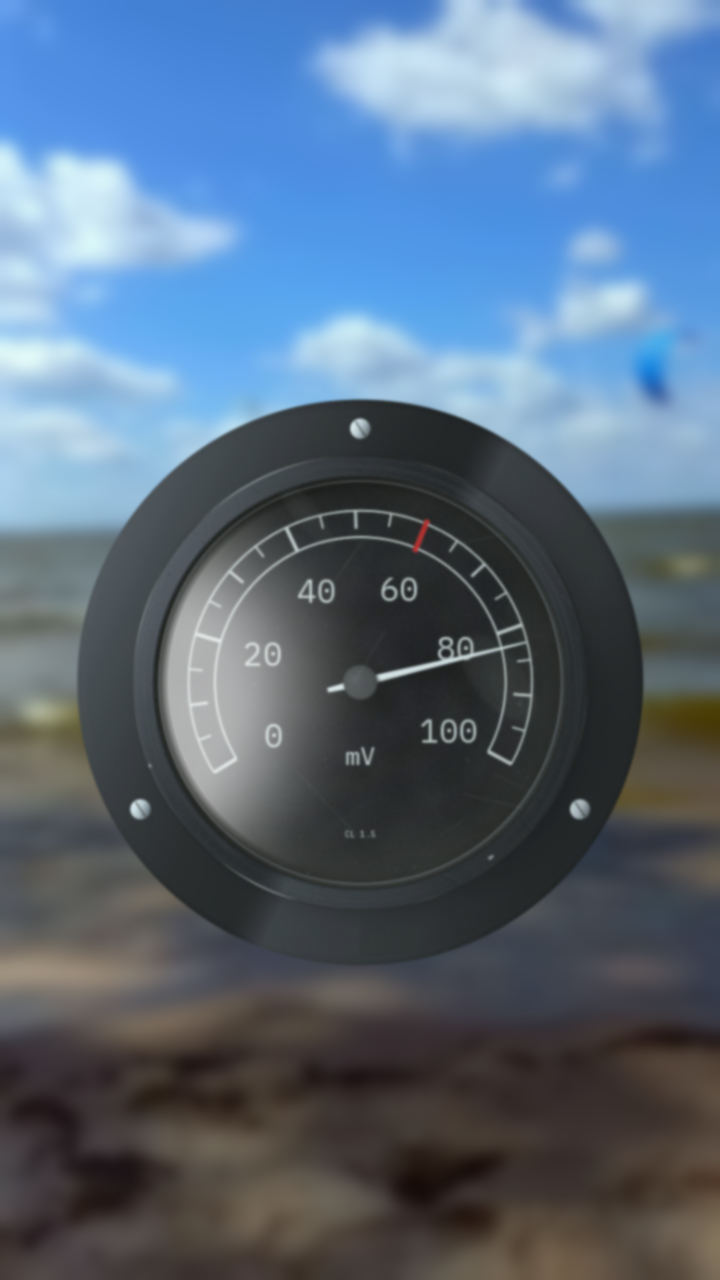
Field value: 82.5 mV
